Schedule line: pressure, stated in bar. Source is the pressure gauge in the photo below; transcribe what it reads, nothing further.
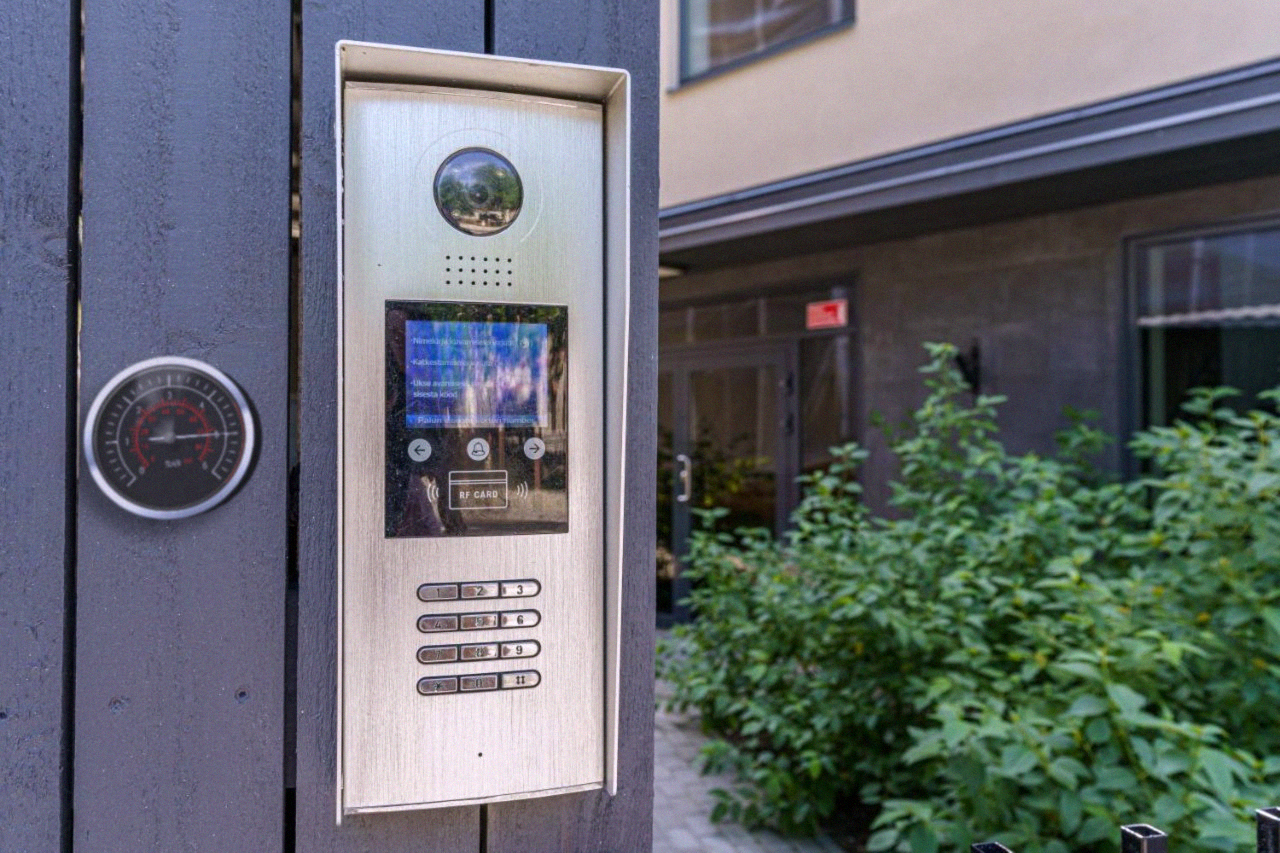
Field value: 5 bar
